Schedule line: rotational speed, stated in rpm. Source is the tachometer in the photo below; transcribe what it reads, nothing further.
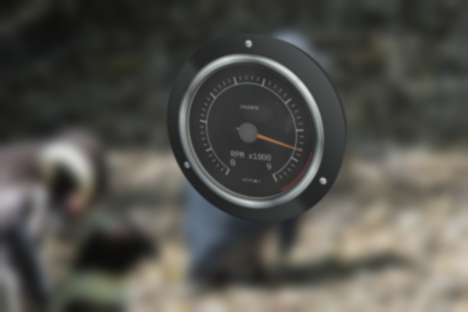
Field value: 7600 rpm
